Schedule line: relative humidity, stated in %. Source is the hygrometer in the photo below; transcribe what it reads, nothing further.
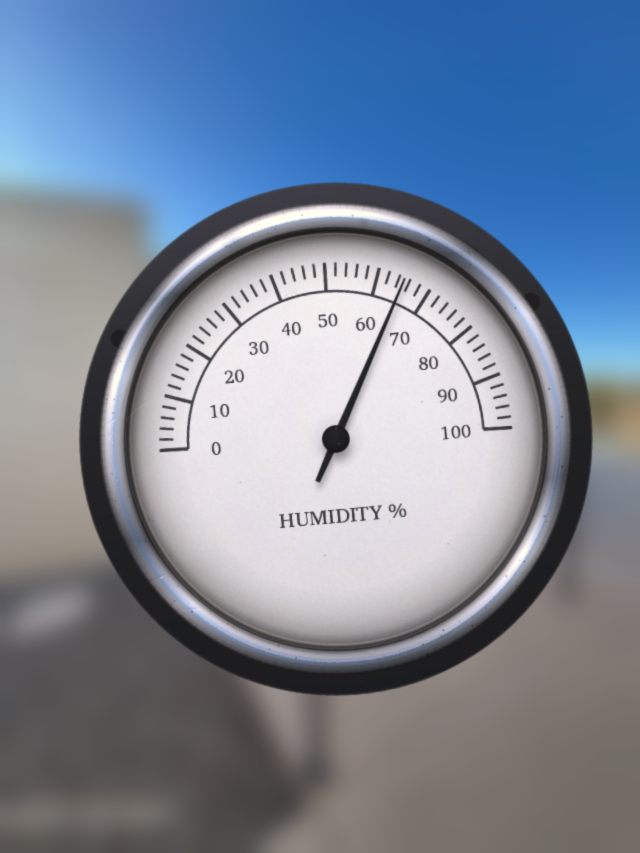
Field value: 65 %
